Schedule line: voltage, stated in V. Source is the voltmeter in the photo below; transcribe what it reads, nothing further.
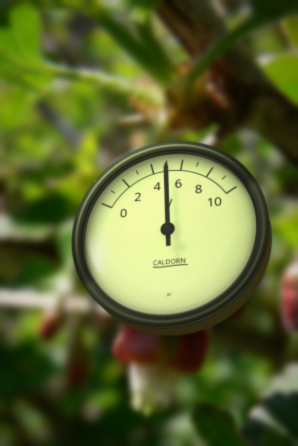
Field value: 5 V
